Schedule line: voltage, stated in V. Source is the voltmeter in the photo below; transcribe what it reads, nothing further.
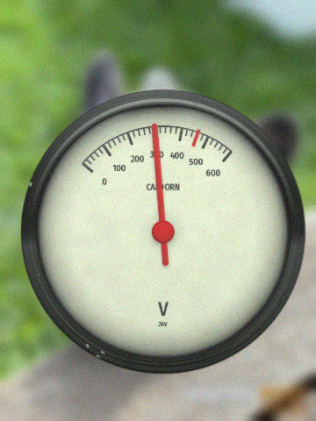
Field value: 300 V
